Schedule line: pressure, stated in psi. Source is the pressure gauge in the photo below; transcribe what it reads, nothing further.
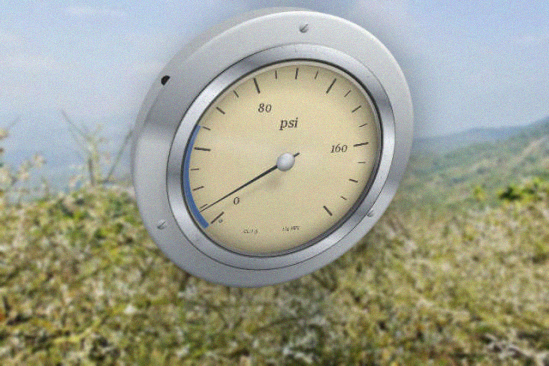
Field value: 10 psi
